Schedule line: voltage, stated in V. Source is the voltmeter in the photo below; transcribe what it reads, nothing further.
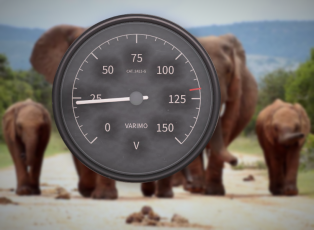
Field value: 22.5 V
